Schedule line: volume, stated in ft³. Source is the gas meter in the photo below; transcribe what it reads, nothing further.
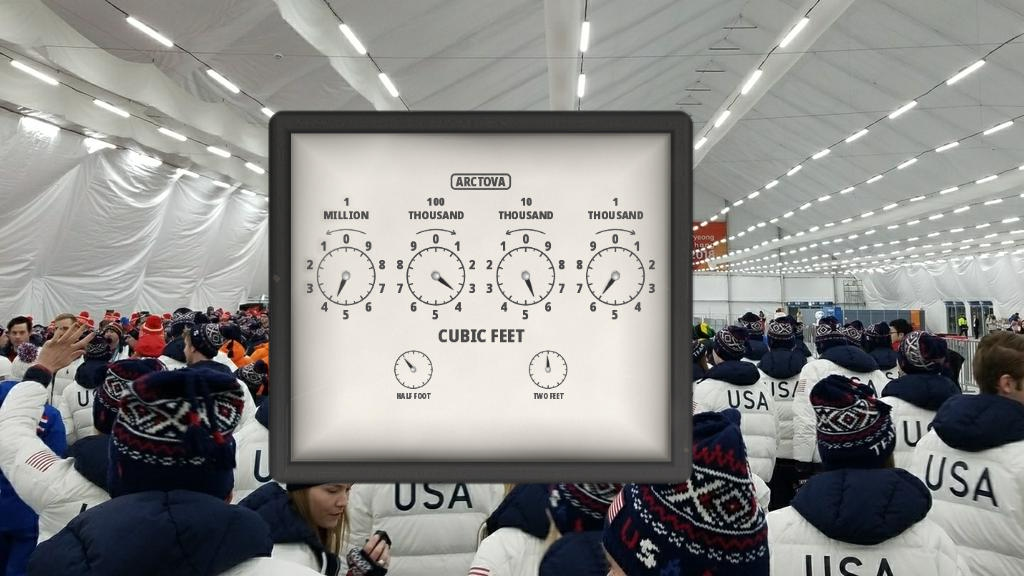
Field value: 435600 ft³
